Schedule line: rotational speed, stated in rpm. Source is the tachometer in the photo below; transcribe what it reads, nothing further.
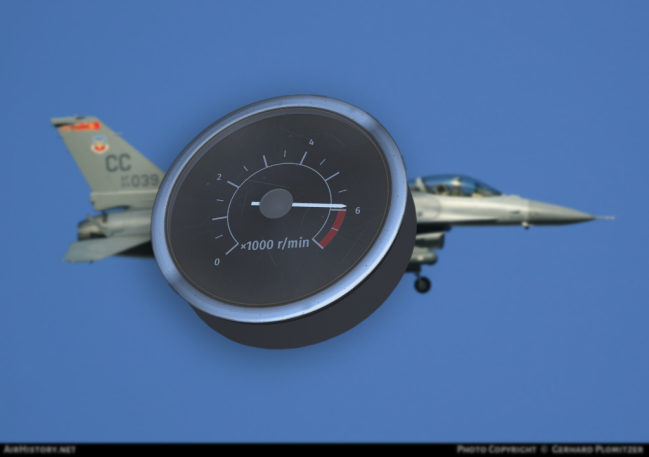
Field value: 6000 rpm
